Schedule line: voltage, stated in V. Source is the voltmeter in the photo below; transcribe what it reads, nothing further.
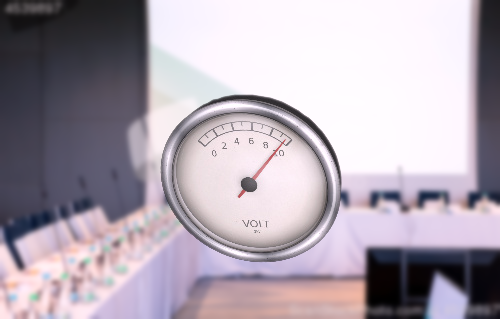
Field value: 9.5 V
